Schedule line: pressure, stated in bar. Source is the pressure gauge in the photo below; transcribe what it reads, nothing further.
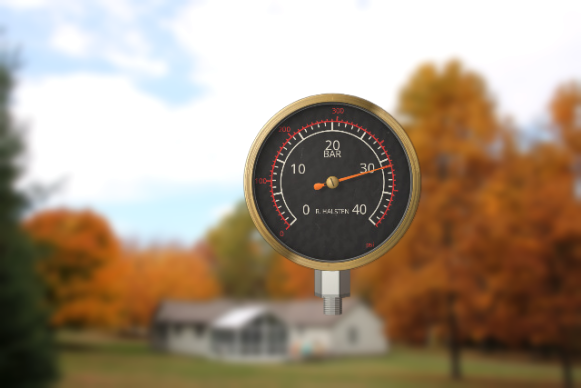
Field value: 31 bar
